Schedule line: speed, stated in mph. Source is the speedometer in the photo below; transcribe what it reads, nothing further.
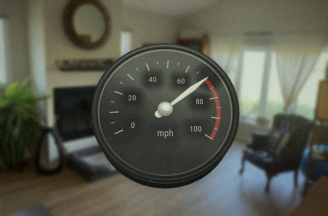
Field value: 70 mph
